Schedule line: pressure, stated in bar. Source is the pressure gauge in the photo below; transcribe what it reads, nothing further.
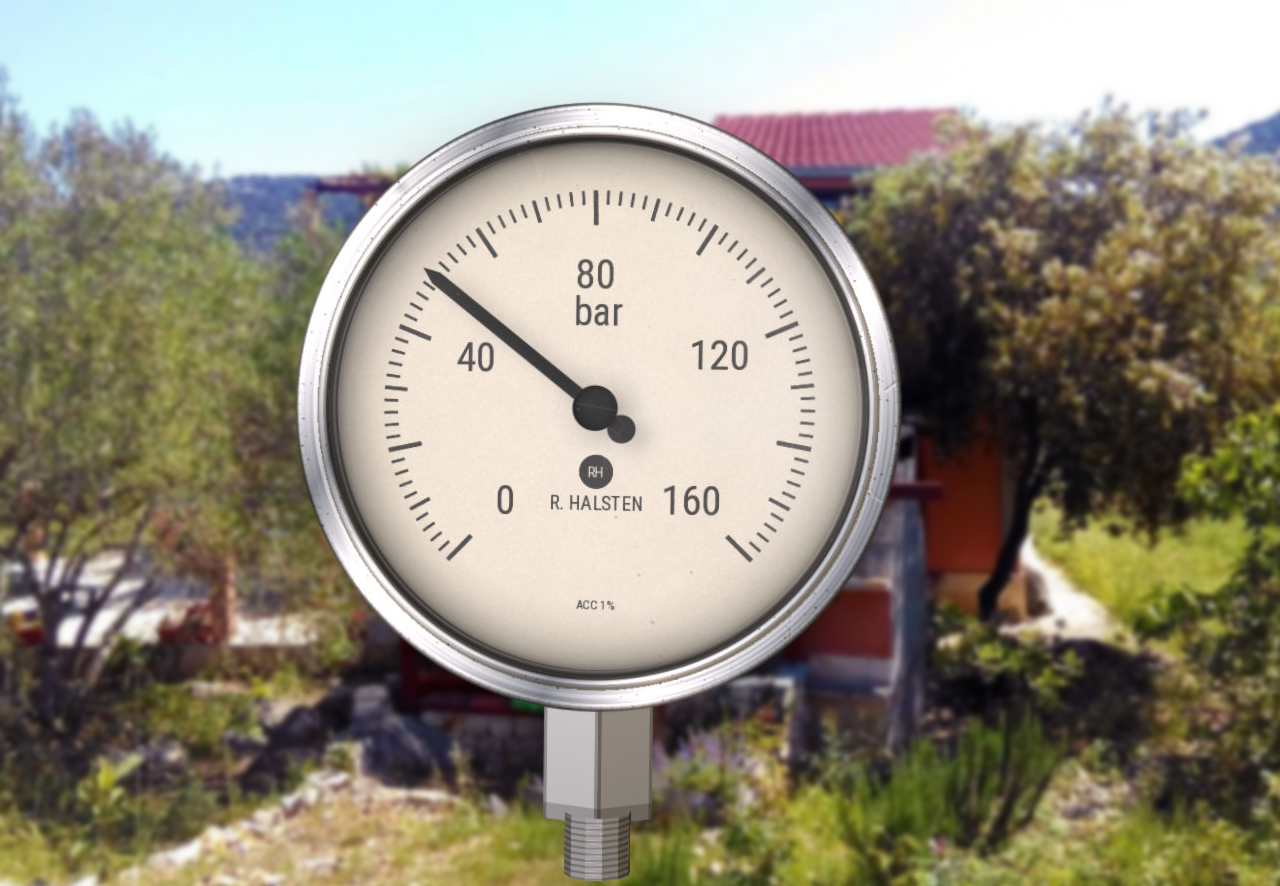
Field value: 50 bar
